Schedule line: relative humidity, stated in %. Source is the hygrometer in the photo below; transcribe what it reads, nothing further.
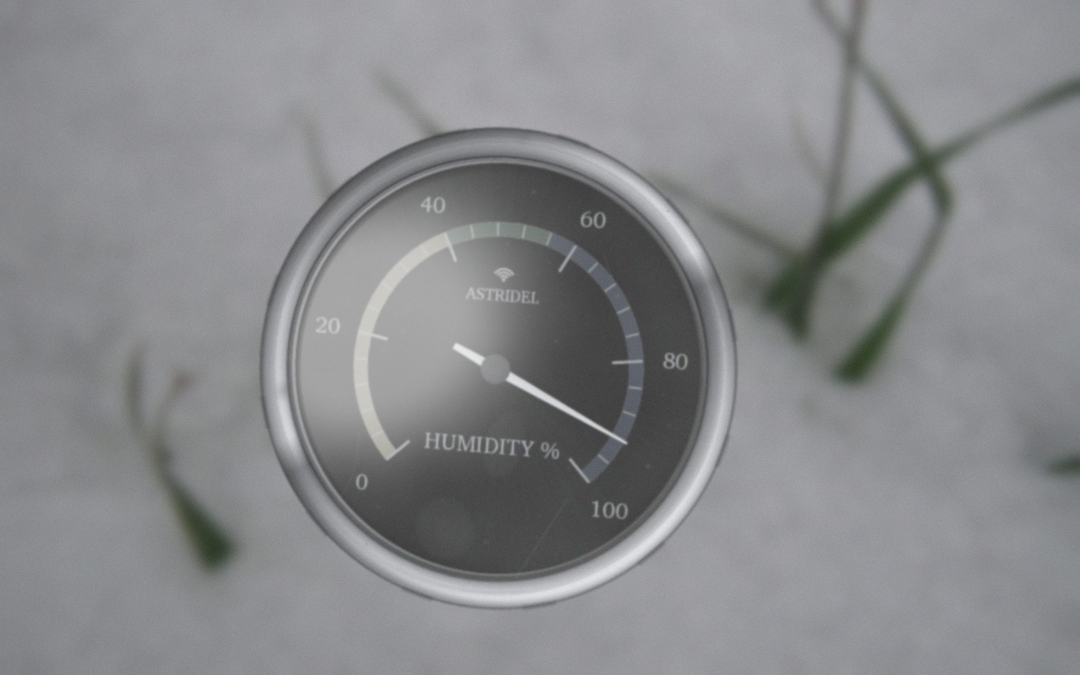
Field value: 92 %
